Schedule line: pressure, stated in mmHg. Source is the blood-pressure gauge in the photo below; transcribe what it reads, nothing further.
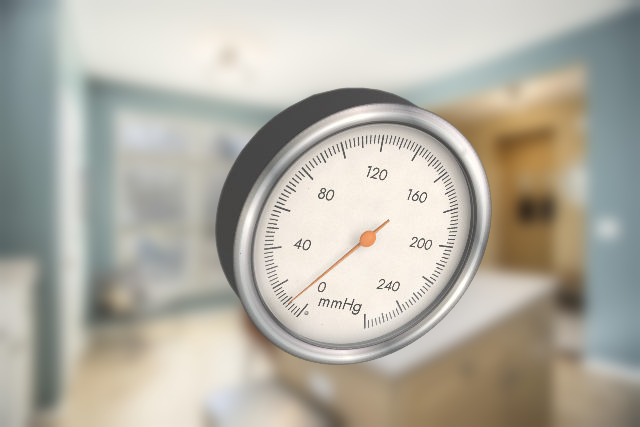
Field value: 10 mmHg
